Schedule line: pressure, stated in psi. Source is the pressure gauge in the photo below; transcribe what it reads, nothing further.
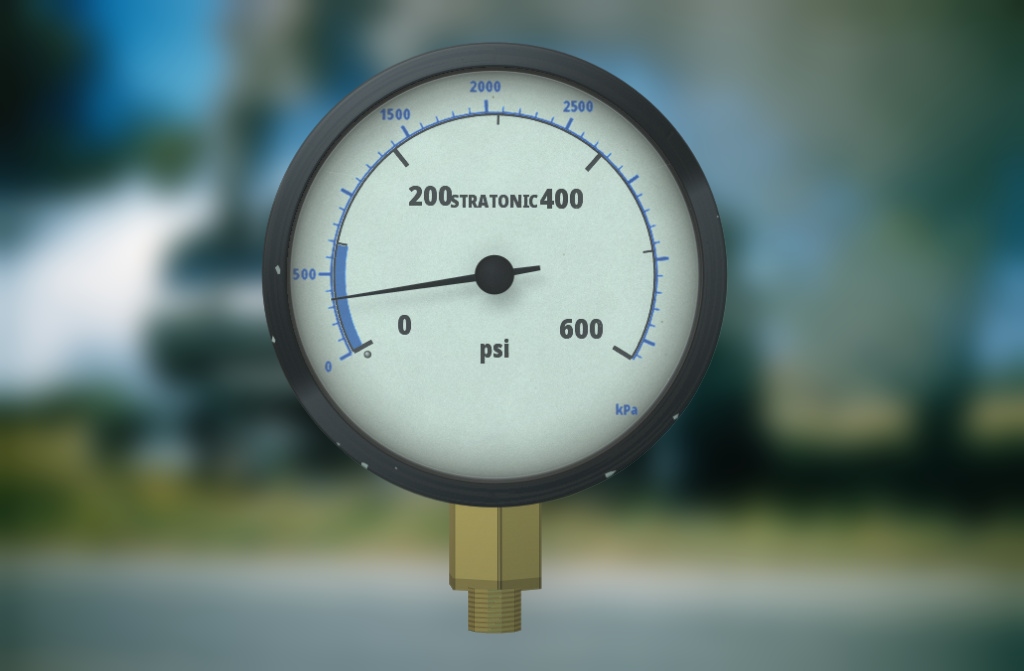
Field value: 50 psi
